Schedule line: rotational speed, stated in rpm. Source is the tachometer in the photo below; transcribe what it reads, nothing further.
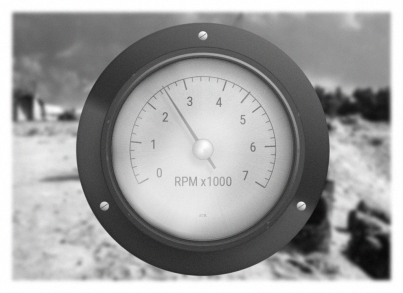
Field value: 2500 rpm
